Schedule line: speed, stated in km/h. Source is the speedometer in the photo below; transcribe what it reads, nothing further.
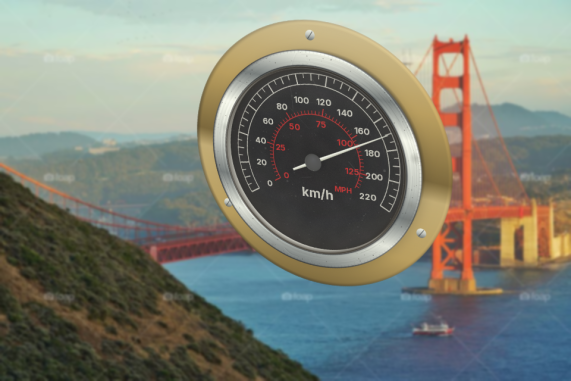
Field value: 170 km/h
